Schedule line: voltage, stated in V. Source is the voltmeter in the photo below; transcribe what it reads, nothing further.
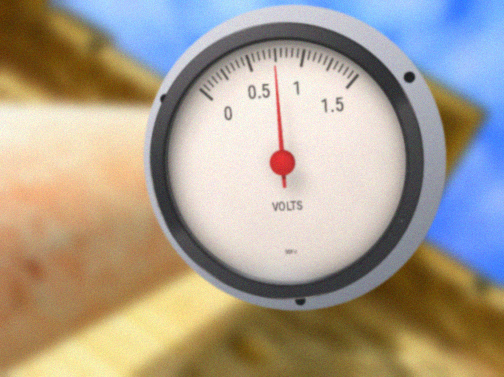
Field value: 0.75 V
